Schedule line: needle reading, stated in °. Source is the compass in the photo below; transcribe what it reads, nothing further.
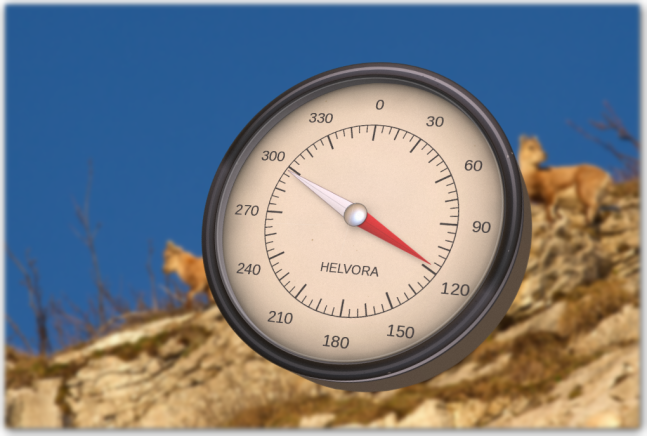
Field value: 117.5 °
